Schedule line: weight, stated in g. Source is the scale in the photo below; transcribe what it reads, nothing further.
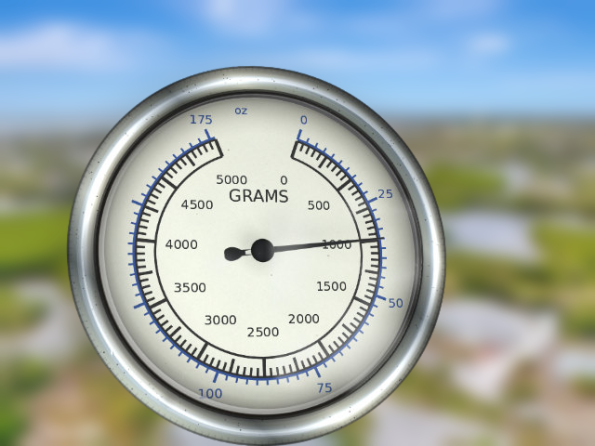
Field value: 1000 g
